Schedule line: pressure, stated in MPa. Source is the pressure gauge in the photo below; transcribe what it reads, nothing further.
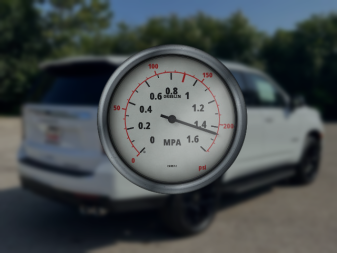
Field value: 1.45 MPa
